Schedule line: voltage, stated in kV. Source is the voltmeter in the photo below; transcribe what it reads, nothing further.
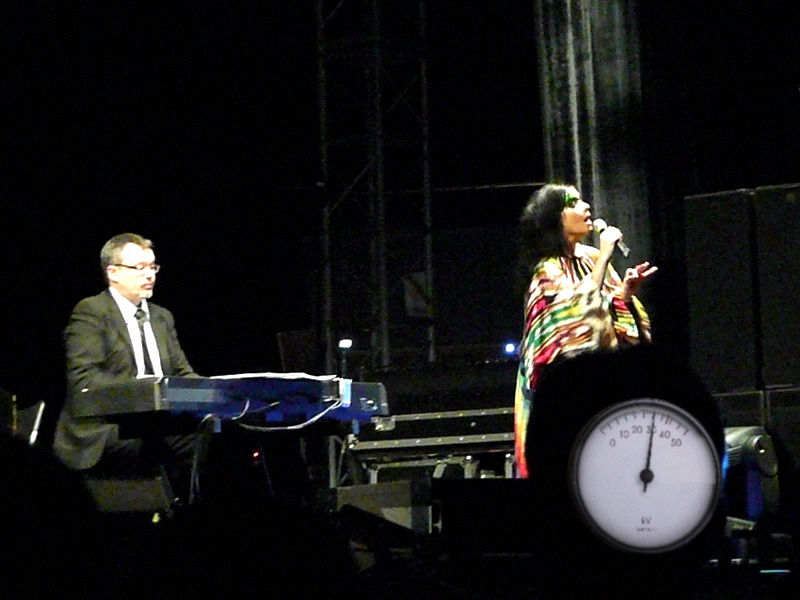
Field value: 30 kV
